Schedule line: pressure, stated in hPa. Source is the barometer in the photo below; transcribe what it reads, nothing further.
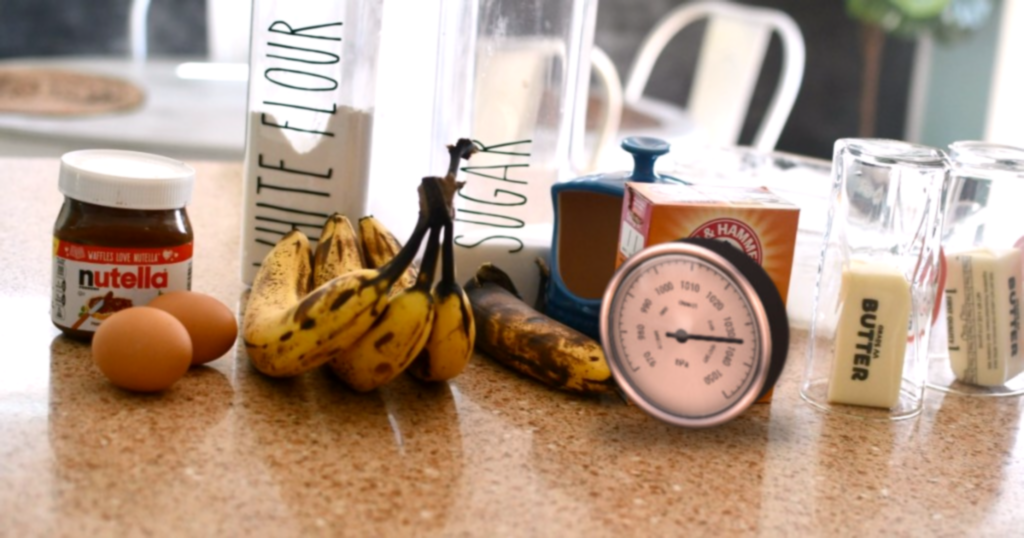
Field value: 1034 hPa
